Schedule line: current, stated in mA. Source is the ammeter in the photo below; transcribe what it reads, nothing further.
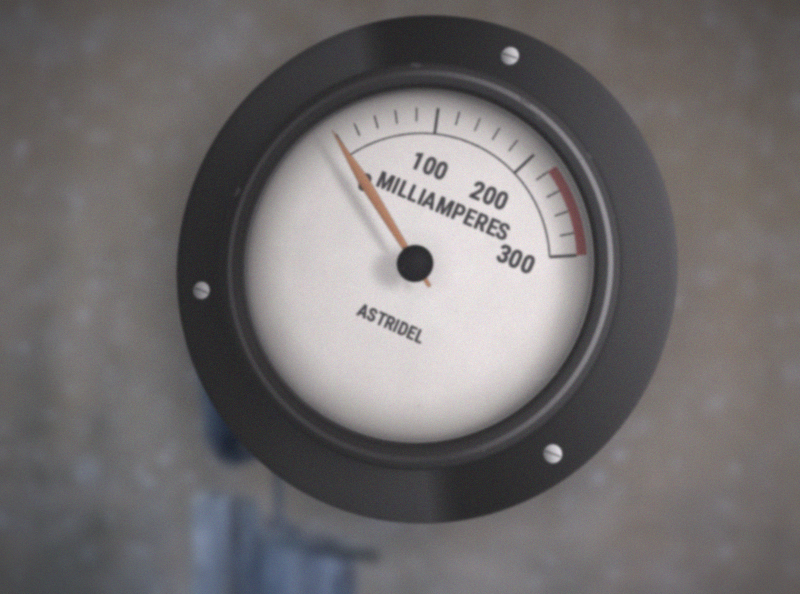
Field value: 0 mA
